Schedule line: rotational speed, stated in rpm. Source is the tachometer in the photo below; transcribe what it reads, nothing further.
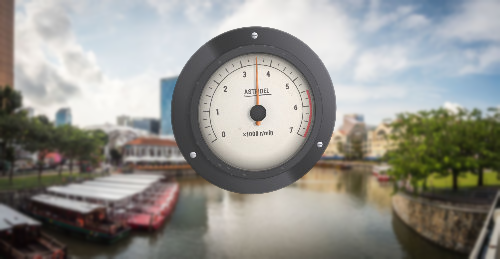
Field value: 3500 rpm
